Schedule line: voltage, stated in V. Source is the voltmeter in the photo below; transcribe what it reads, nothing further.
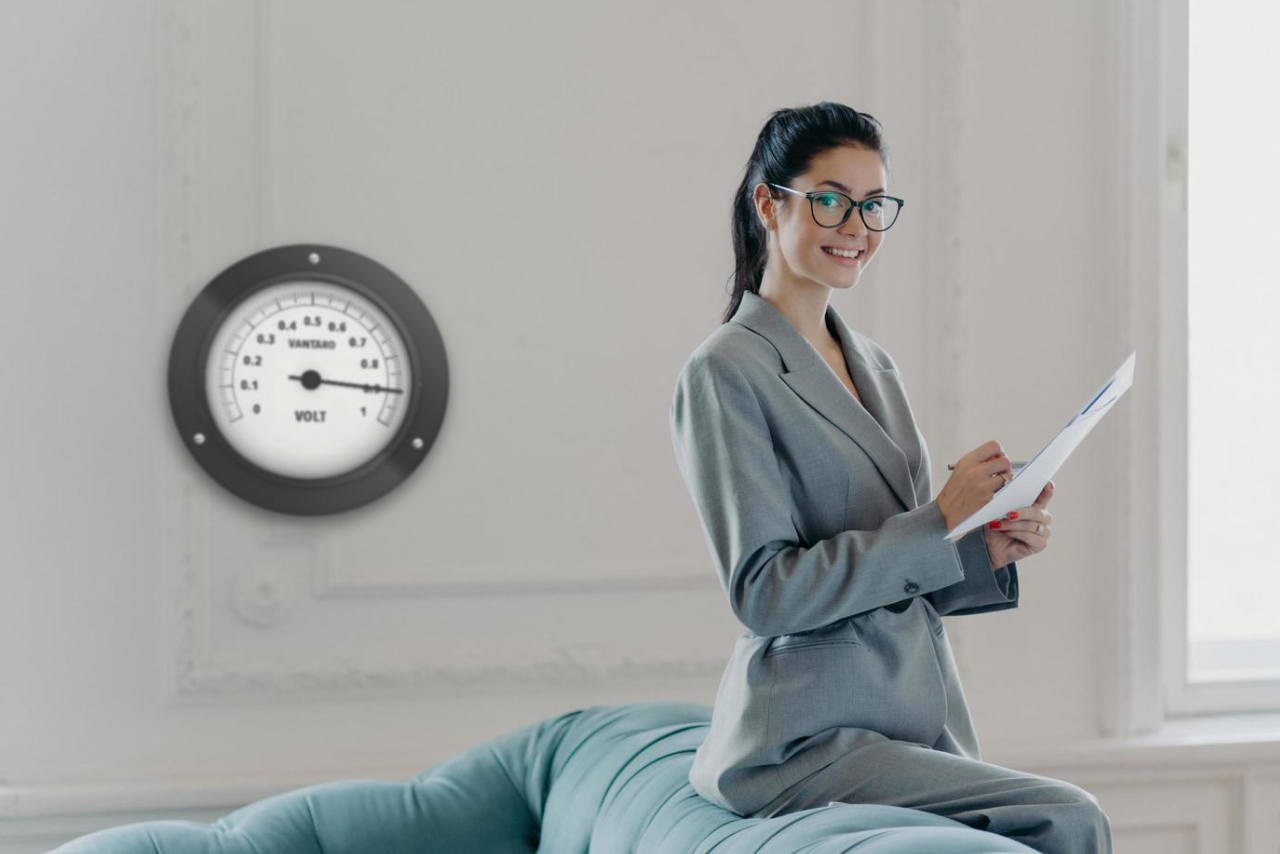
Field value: 0.9 V
